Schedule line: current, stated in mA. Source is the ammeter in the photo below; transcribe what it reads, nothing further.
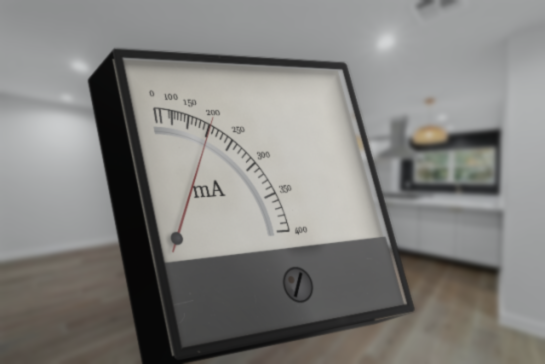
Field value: 200 mA
